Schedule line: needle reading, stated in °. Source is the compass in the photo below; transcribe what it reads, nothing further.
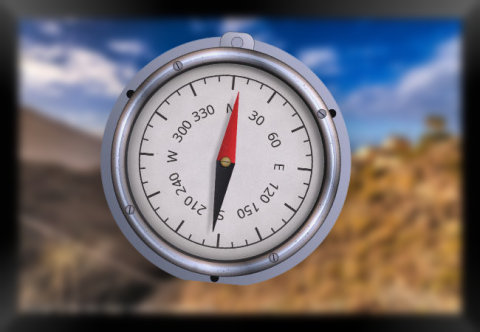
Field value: 5 °
